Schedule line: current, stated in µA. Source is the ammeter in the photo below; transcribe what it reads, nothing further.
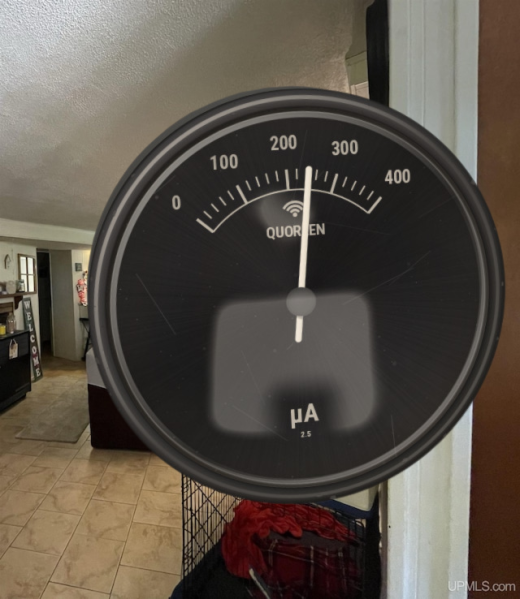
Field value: 240 µA
